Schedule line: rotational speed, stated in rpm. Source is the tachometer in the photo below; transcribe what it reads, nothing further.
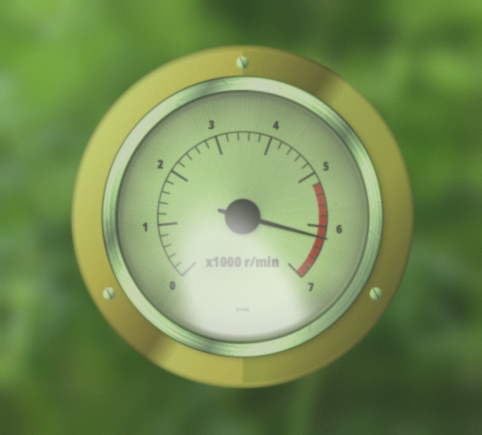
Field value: 6200 rpm
